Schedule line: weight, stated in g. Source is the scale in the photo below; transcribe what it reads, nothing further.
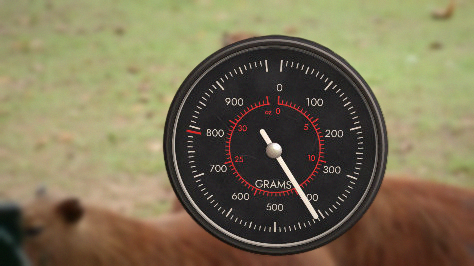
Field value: 410 g
